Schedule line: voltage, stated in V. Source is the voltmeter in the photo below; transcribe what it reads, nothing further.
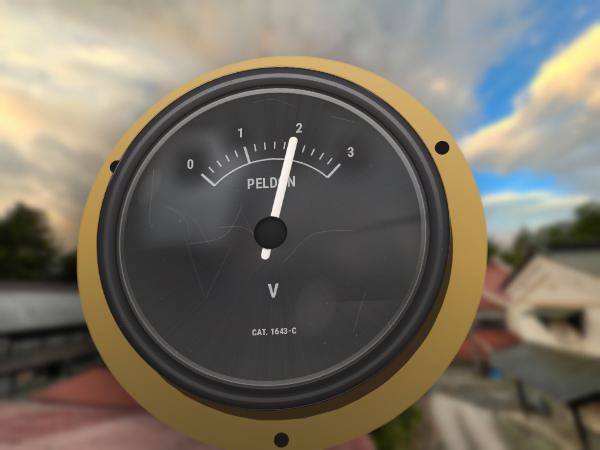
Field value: 2 V
